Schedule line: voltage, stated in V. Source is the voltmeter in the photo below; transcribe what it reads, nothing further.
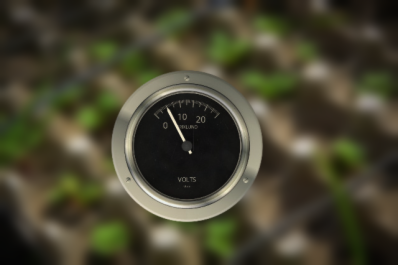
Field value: 5 V
